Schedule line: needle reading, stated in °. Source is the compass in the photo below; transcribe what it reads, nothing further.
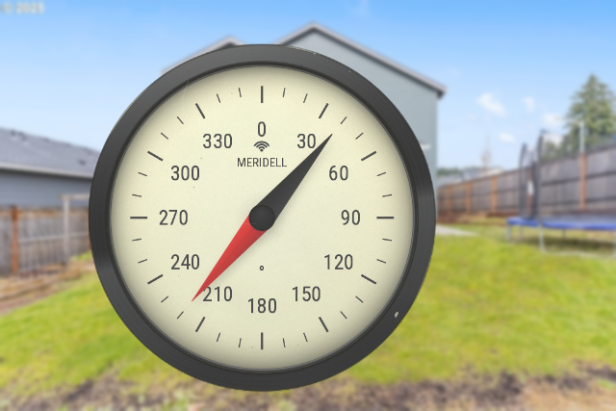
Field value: 220 °
